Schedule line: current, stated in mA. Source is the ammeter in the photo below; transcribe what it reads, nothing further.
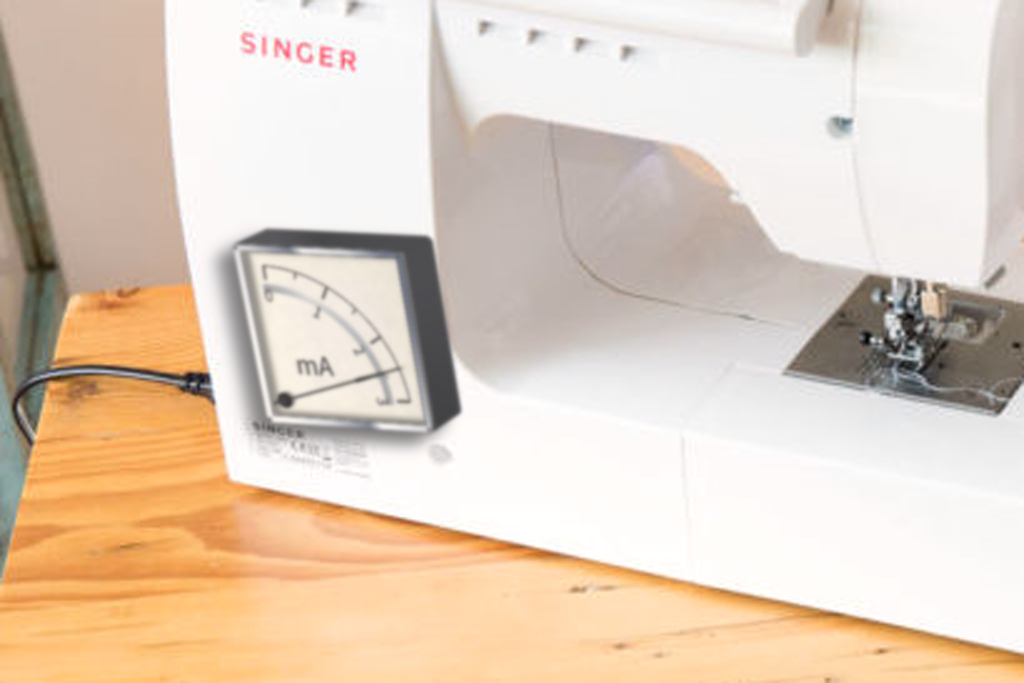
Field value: 2.5 mA
